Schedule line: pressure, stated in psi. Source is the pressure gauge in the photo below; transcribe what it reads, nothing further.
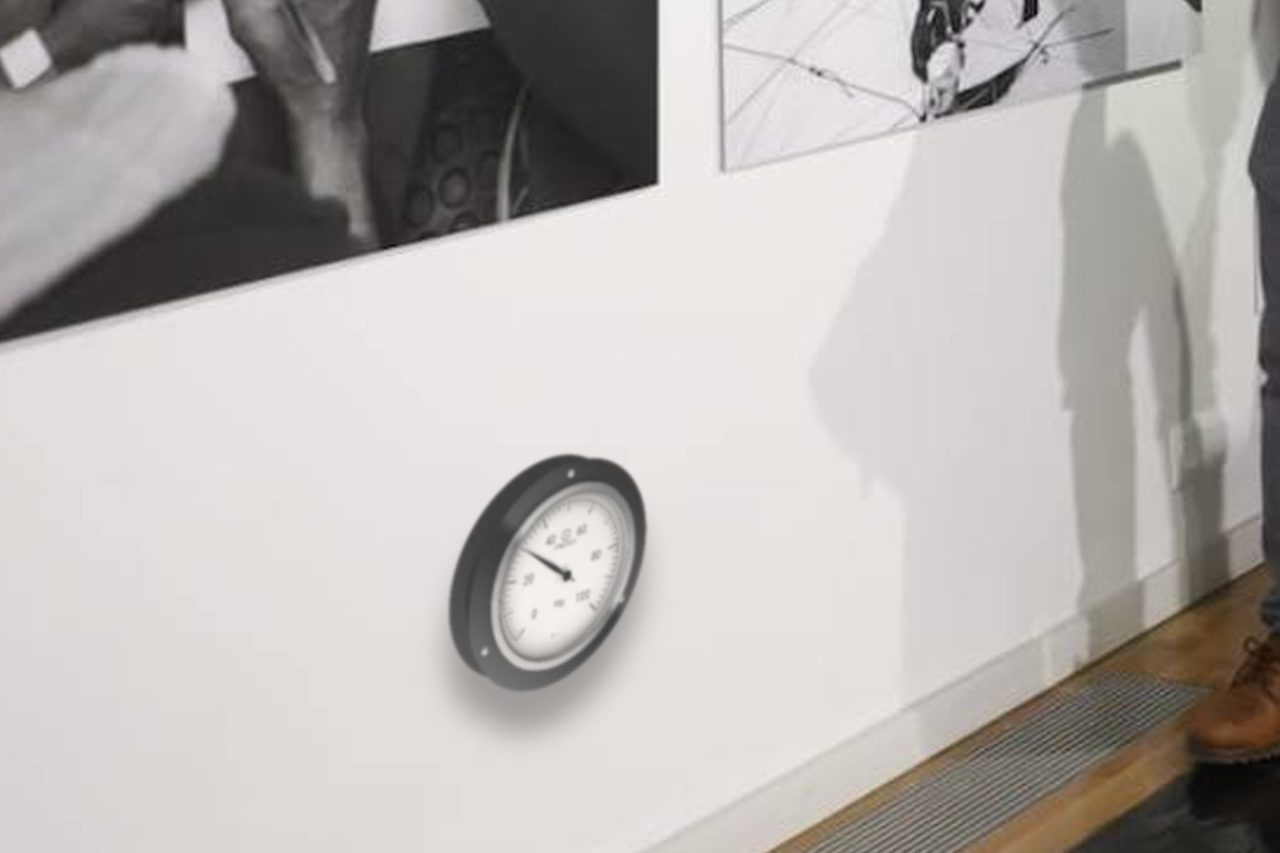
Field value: 30 psi
